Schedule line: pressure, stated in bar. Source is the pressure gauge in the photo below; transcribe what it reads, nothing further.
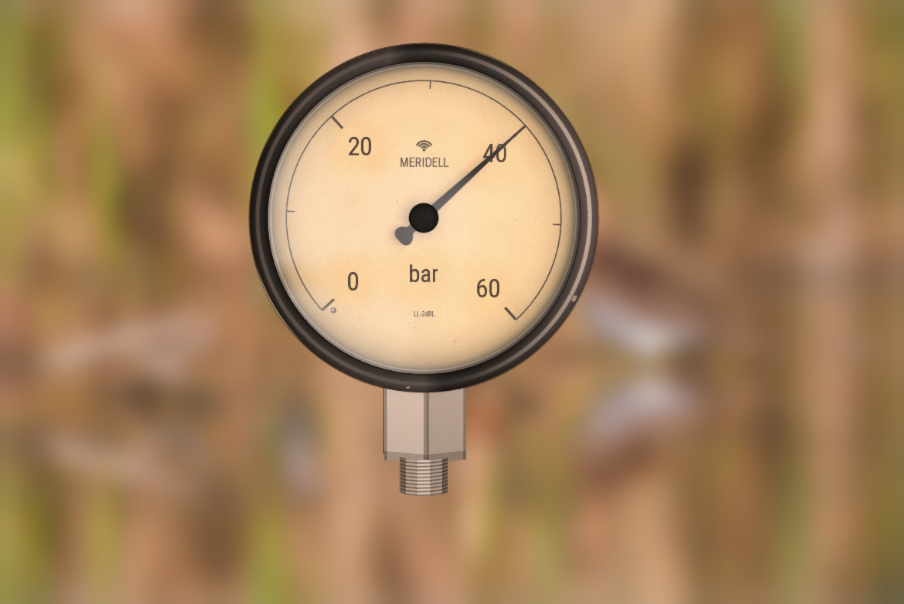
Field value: 40 bar
